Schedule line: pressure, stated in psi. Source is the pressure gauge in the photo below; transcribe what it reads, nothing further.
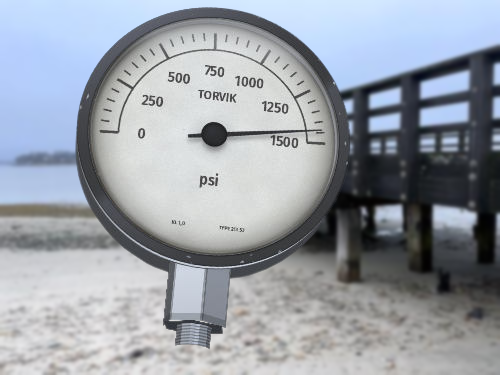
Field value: 1450 psi
